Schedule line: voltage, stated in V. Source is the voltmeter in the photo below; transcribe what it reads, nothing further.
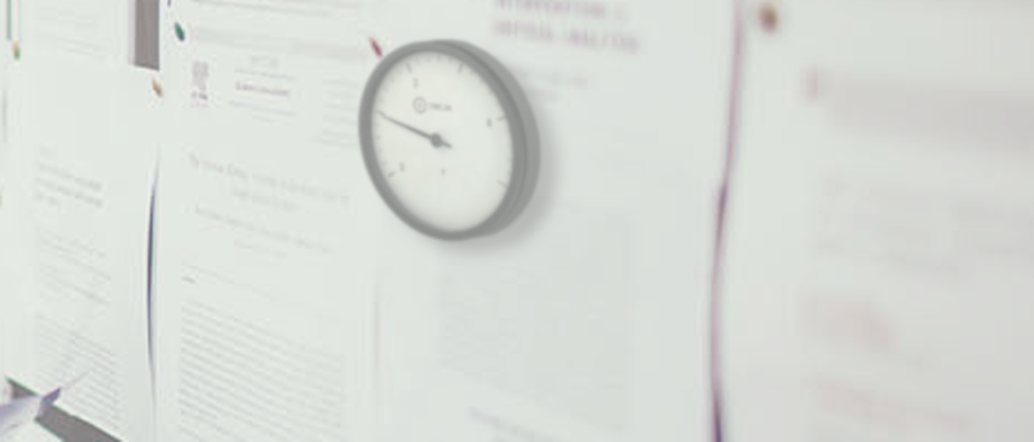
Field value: 1 V
